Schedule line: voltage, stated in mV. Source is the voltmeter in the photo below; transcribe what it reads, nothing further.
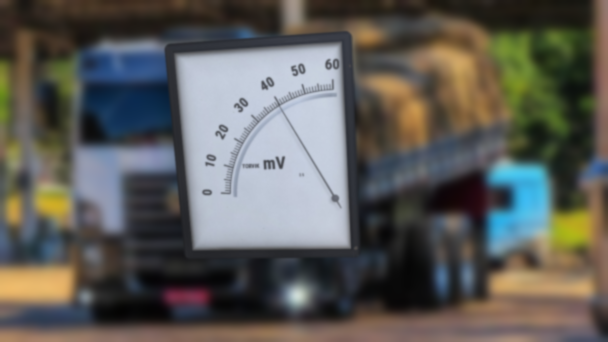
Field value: 40 mV
